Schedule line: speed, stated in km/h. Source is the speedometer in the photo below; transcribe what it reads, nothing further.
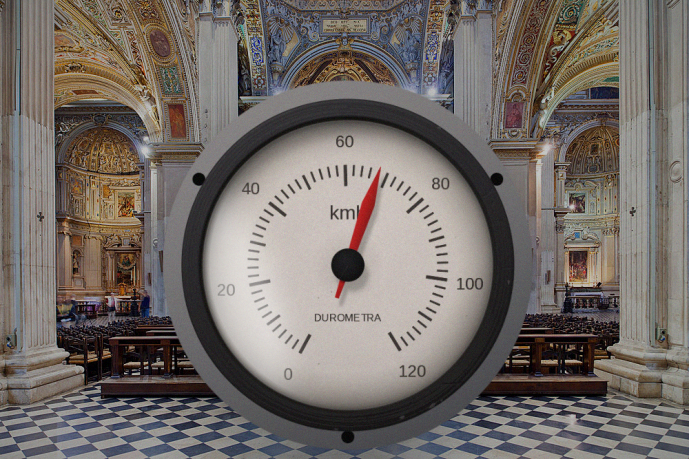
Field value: 68 km/h
